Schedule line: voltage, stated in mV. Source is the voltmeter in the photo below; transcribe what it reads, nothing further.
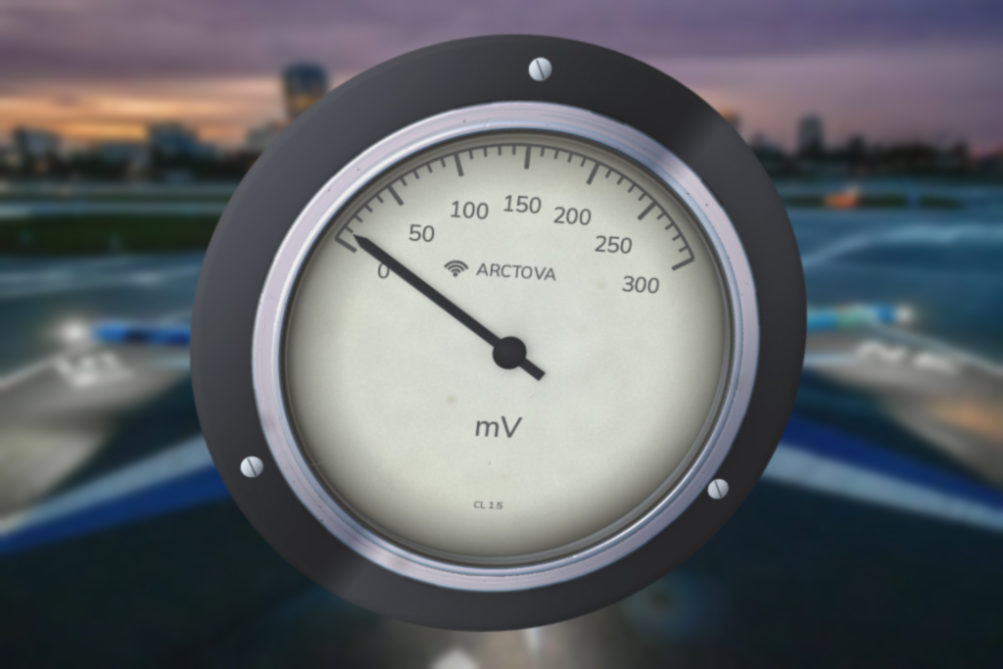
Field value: 10 mV
